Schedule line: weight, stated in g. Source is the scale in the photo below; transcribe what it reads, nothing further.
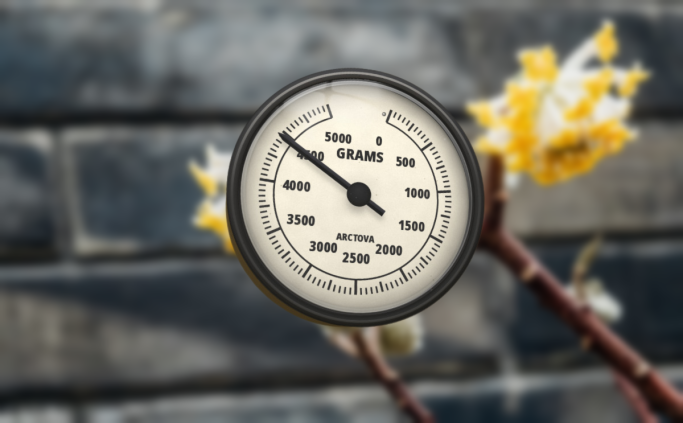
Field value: 4450 g
